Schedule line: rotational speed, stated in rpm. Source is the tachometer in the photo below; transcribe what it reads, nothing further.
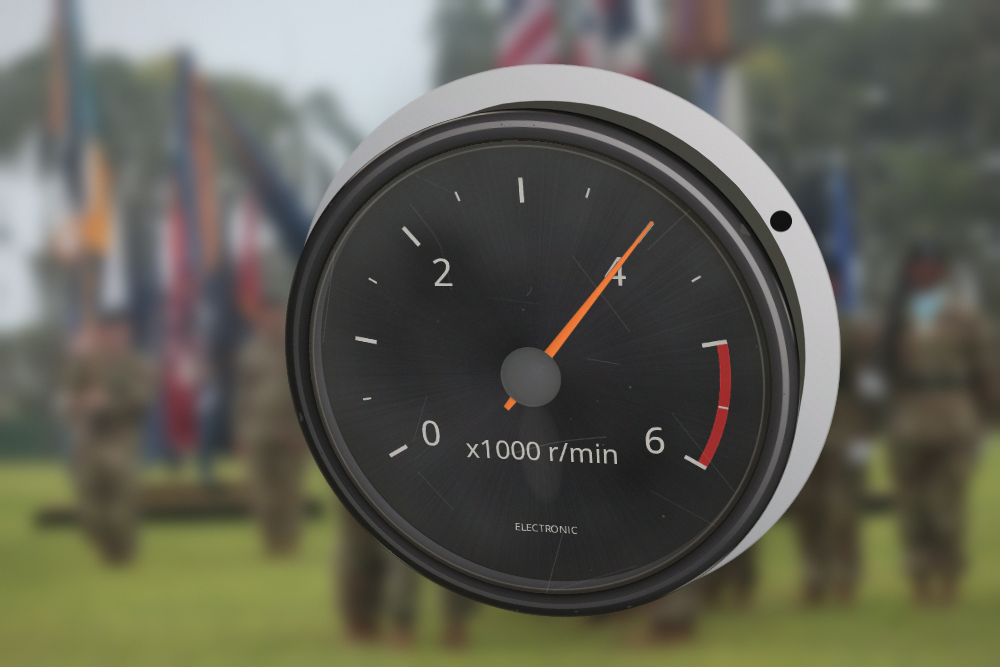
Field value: 4000 rpm
